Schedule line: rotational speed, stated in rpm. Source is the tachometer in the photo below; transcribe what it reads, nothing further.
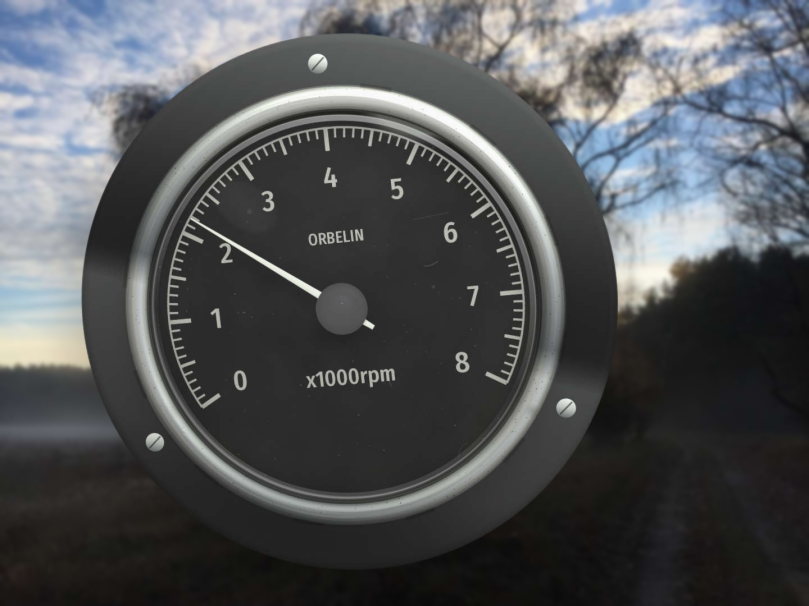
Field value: 2200 rpm
